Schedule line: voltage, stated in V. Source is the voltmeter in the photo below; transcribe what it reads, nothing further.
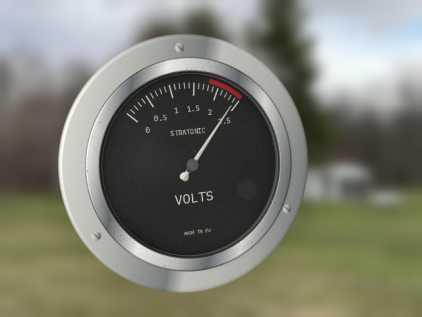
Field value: 2.4 V
